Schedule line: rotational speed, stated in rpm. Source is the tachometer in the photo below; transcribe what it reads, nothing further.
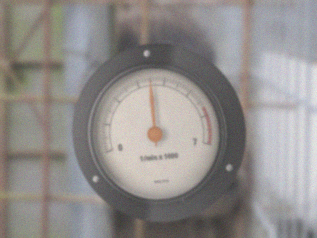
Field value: 3500 rpm
